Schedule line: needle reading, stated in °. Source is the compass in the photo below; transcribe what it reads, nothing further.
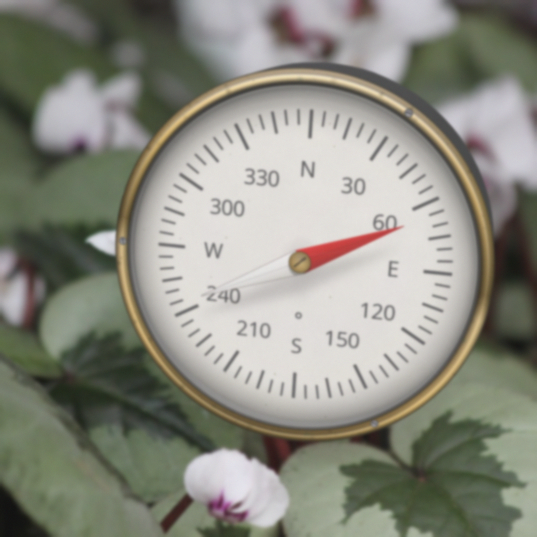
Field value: 65 °
